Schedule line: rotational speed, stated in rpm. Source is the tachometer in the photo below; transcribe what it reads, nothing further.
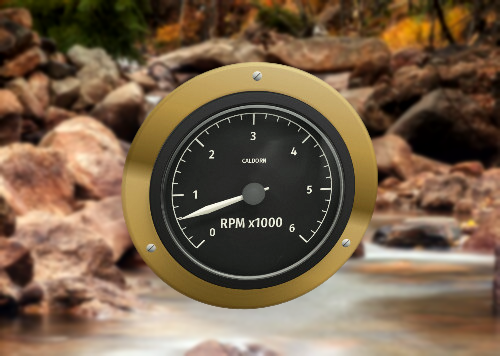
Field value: 600 rpm
